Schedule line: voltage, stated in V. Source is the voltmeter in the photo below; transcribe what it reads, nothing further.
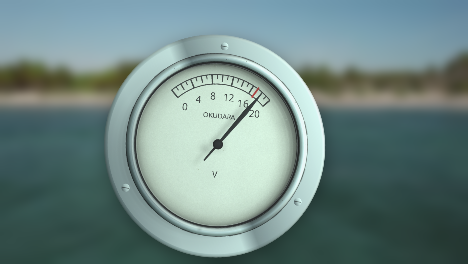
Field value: 18 V
